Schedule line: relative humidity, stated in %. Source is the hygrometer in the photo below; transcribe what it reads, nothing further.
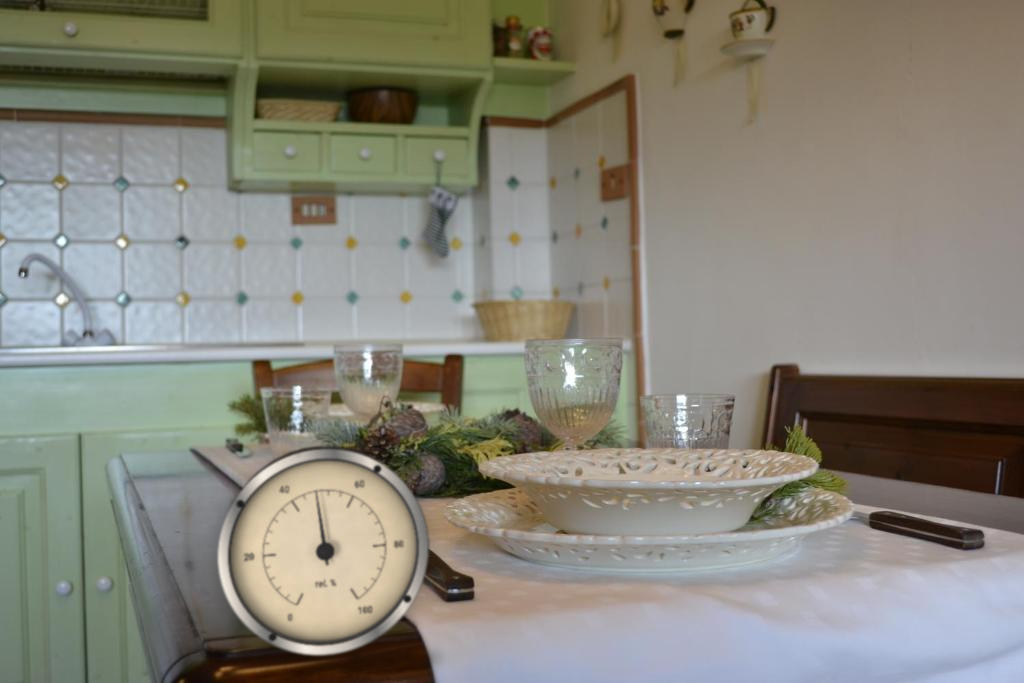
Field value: 48 %
